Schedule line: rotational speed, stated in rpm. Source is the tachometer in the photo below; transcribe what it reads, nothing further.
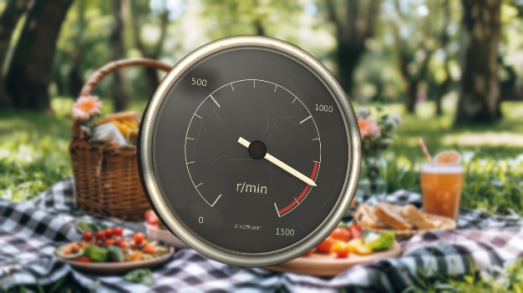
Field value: 1300 rpm
